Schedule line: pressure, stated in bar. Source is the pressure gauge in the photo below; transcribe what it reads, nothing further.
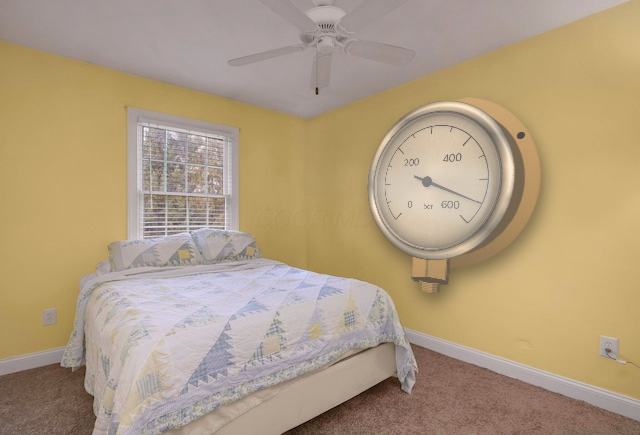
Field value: 550 bar
